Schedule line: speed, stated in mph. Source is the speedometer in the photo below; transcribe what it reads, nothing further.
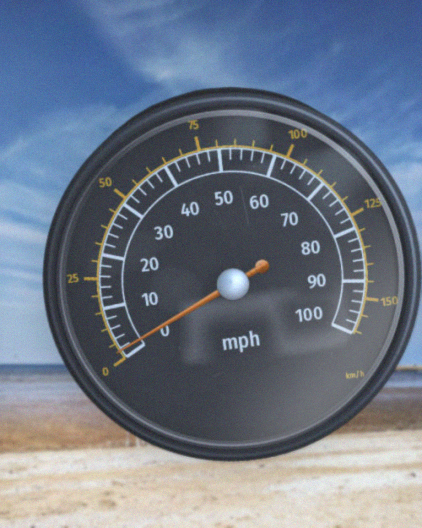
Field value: 2 mph
